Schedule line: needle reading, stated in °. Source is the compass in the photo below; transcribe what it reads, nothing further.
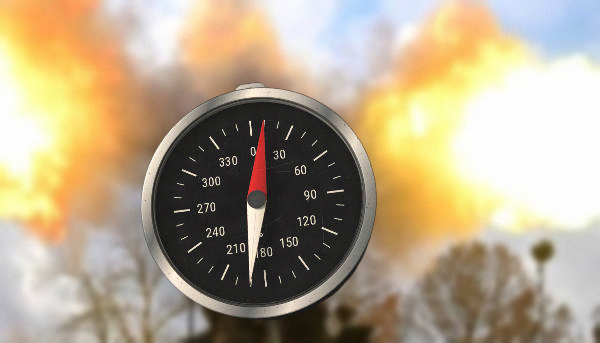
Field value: 10 °
